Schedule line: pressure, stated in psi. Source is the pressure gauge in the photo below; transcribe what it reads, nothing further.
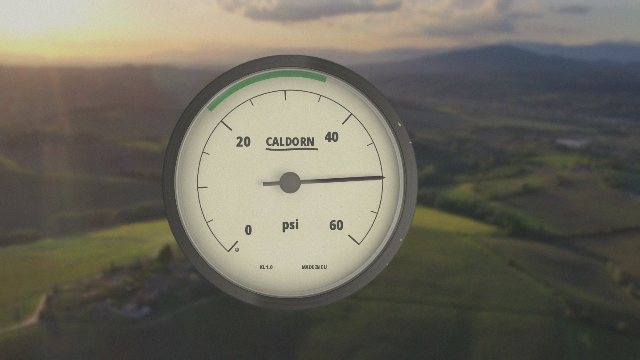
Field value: 50 psi
